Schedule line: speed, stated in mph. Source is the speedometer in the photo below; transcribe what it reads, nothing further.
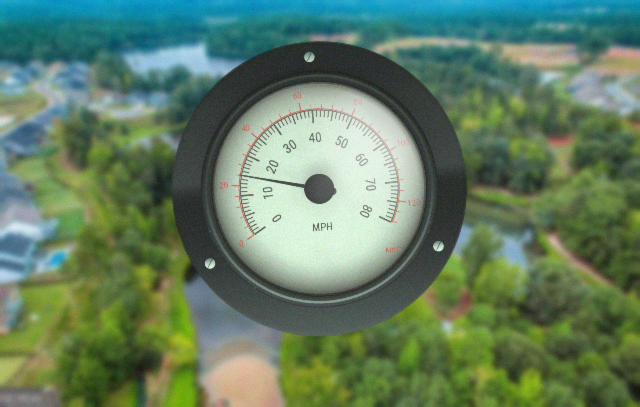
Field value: 15 mph
